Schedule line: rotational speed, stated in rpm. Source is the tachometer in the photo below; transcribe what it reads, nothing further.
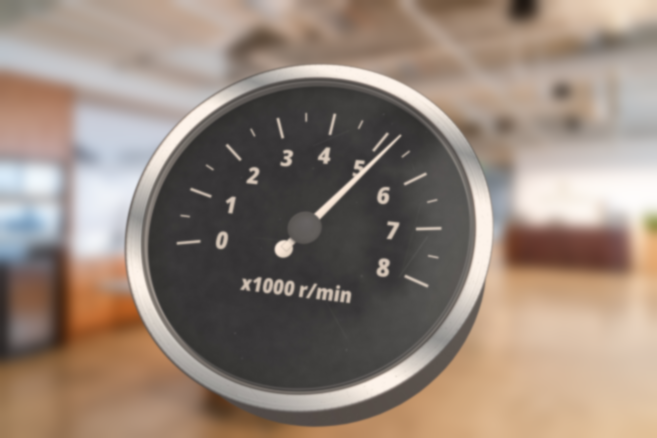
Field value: 5250 rpm
